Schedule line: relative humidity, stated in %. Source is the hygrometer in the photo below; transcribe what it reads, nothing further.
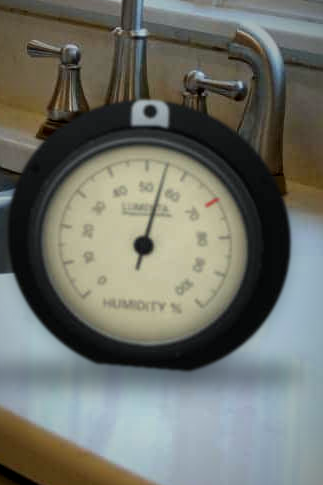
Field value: 55 %
